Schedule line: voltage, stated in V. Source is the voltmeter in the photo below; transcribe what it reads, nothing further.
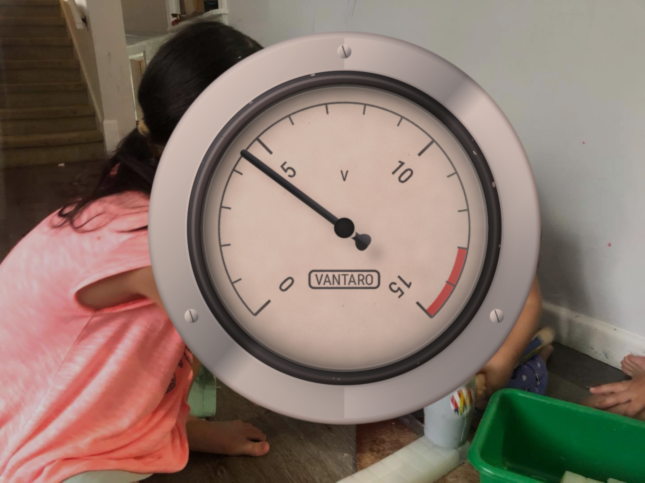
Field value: 4.5 V
